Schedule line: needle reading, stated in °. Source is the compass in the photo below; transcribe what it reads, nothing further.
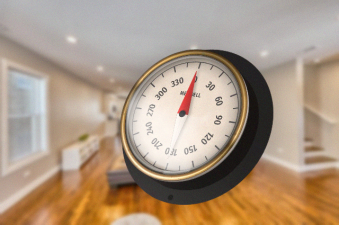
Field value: 0 °
